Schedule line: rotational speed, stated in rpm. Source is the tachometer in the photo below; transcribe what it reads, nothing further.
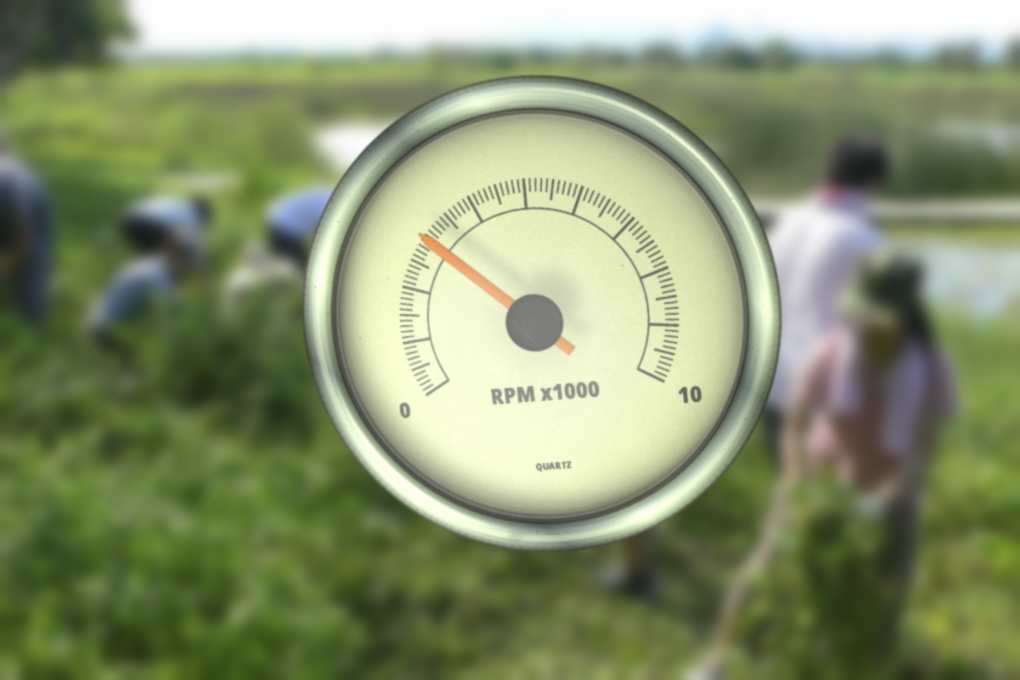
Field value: 3000 rpm
